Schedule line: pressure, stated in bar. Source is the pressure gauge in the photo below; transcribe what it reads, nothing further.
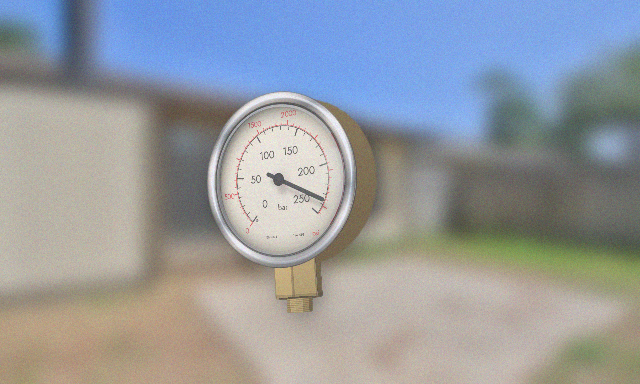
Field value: 235 bar
